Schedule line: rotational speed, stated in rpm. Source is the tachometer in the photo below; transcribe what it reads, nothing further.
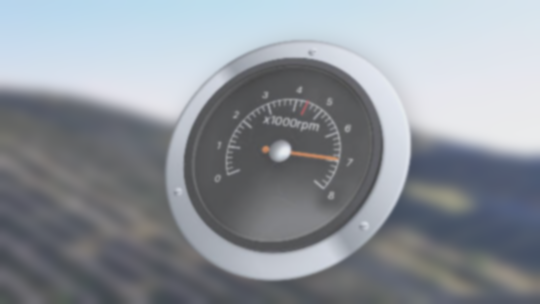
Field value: 7000 rpm
